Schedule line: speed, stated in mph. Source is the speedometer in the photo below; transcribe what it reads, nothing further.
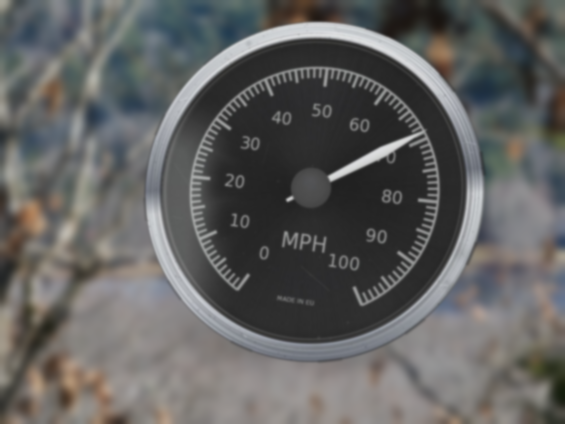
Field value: 69 mph
